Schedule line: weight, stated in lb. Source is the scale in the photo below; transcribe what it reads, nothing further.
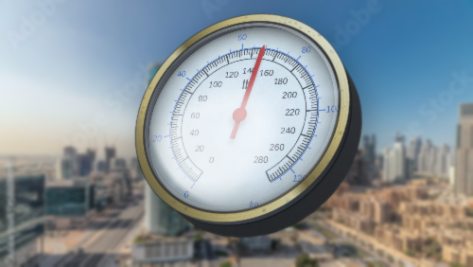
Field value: 150 lb
